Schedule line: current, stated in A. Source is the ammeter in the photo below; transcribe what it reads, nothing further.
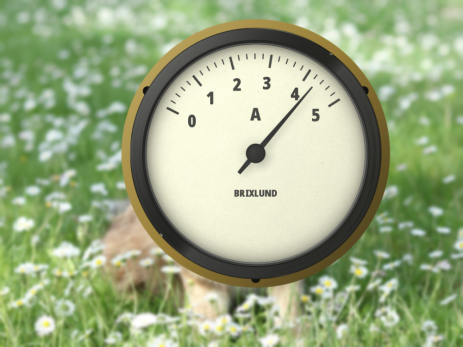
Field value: 4.3 A
